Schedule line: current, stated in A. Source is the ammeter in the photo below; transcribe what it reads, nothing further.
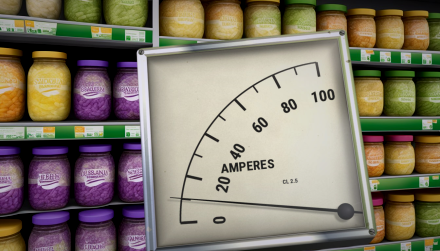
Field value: 10 A
